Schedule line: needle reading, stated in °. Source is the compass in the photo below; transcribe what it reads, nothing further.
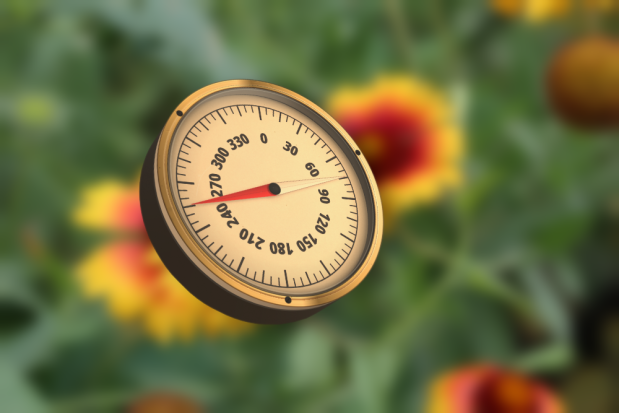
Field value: 255 °
